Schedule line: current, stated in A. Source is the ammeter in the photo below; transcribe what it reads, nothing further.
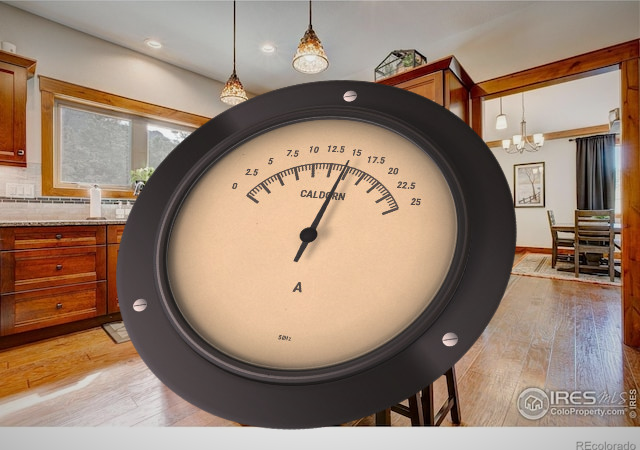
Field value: 15 A
